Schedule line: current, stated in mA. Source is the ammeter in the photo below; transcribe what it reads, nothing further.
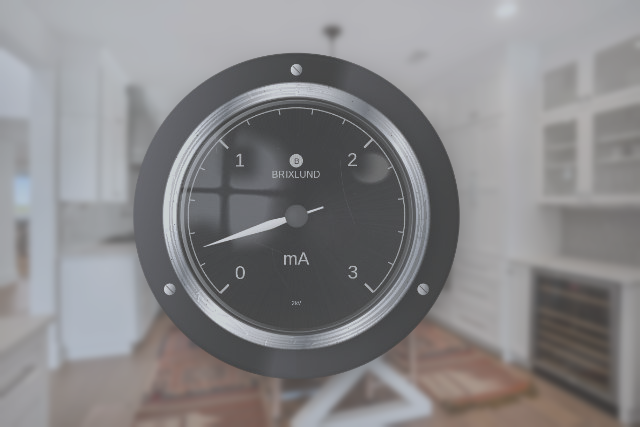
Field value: 0.3 mA
